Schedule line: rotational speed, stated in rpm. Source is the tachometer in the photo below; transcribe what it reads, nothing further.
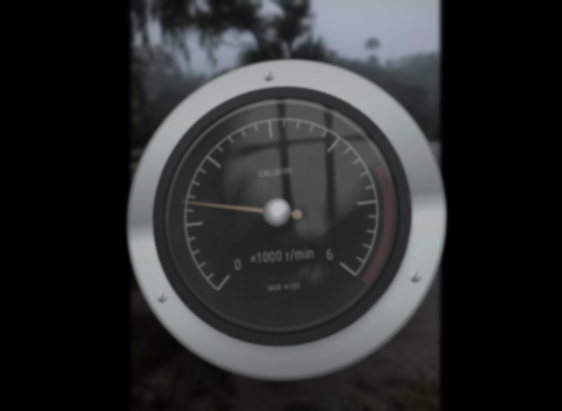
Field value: 1300 rpm
